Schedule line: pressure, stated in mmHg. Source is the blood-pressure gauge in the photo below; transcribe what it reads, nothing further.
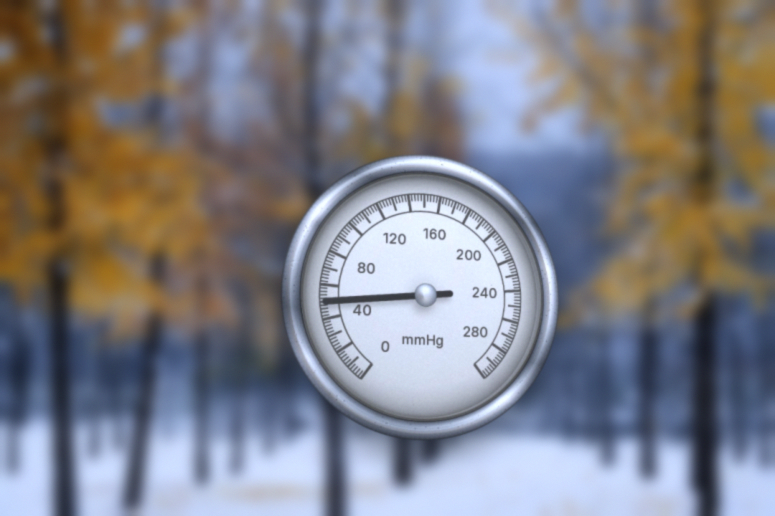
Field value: 50 mmHg
